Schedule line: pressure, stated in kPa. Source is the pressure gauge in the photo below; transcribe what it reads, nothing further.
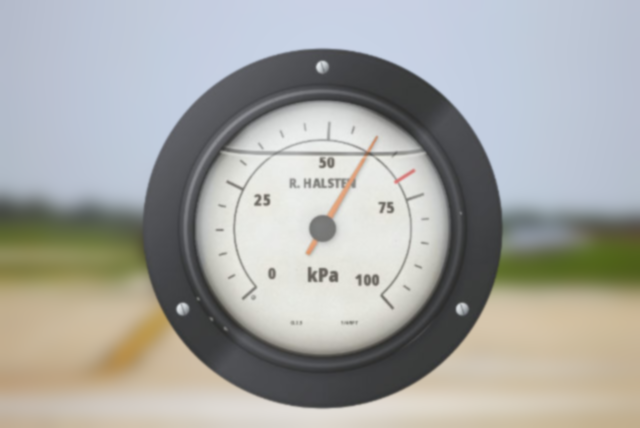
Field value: 60 kPa
